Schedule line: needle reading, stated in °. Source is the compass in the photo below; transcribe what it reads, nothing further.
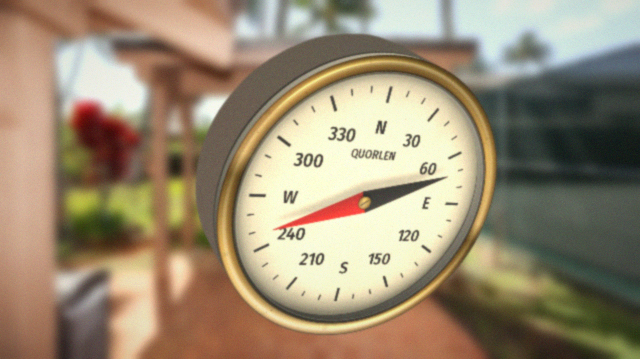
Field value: 250 °
